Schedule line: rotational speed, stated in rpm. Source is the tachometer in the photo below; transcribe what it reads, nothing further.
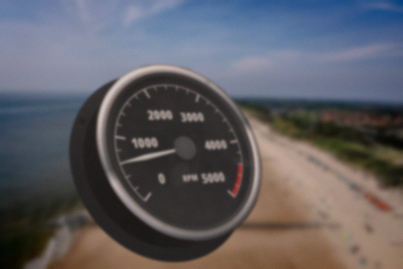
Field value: 600 rpm
